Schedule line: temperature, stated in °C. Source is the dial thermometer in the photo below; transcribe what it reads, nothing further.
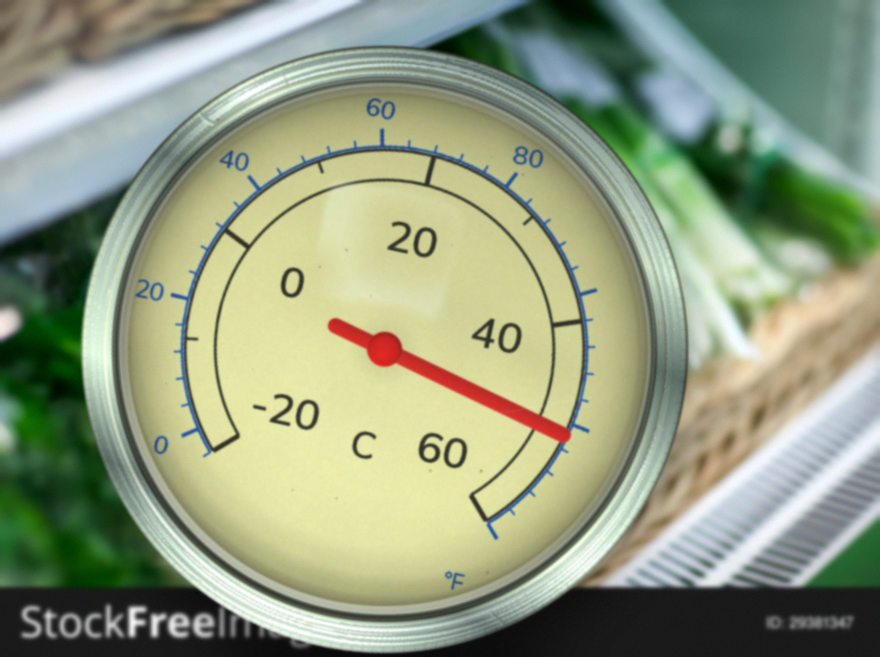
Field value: 50 °C
